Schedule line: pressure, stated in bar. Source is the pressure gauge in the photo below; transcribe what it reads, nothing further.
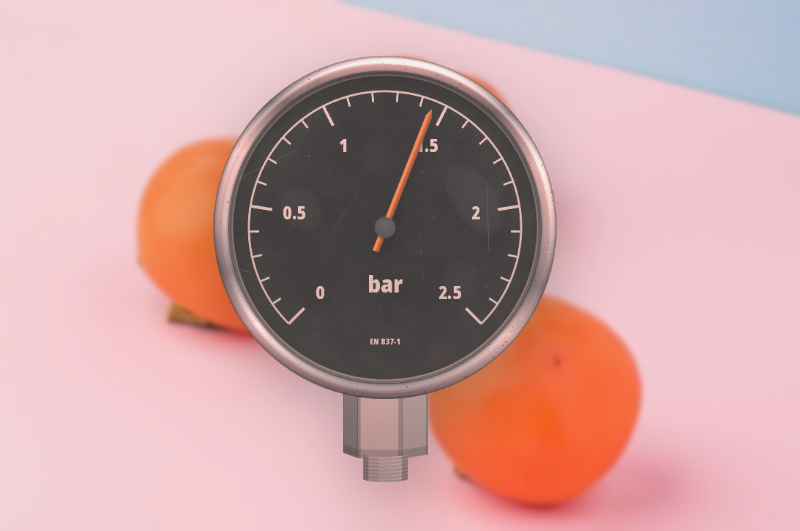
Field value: 1.45 bar
